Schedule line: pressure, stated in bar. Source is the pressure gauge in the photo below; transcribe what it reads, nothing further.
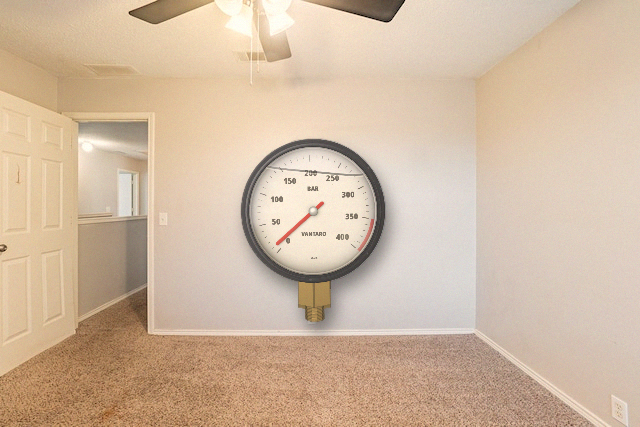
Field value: 10 bar
